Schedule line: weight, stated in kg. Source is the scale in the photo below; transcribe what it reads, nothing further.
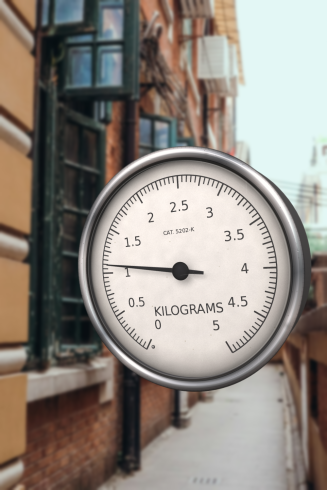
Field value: 1.1 kg
